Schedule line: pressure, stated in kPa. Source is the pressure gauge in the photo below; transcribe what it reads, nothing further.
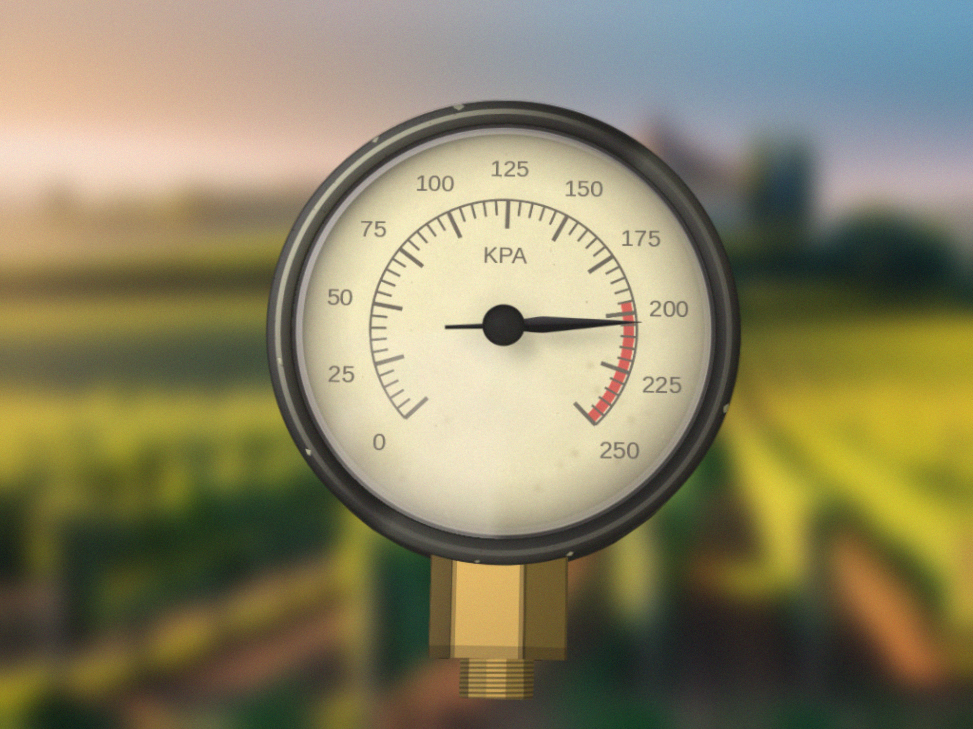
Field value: 205 kPa
